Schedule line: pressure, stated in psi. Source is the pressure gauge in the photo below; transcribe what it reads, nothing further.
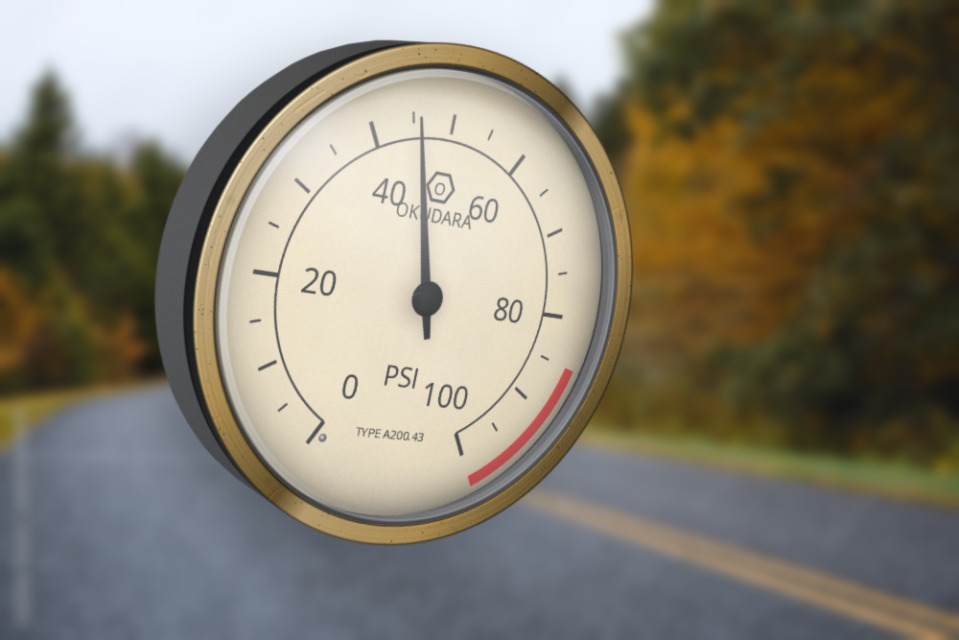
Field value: 45 psi
